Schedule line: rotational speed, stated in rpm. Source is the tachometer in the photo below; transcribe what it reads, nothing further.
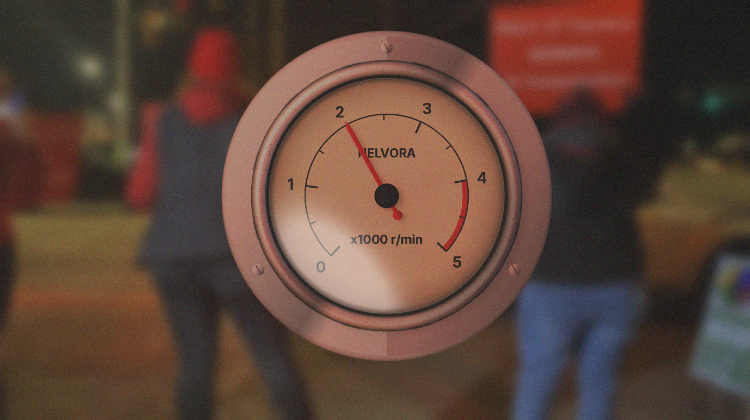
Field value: 2000 rpm
